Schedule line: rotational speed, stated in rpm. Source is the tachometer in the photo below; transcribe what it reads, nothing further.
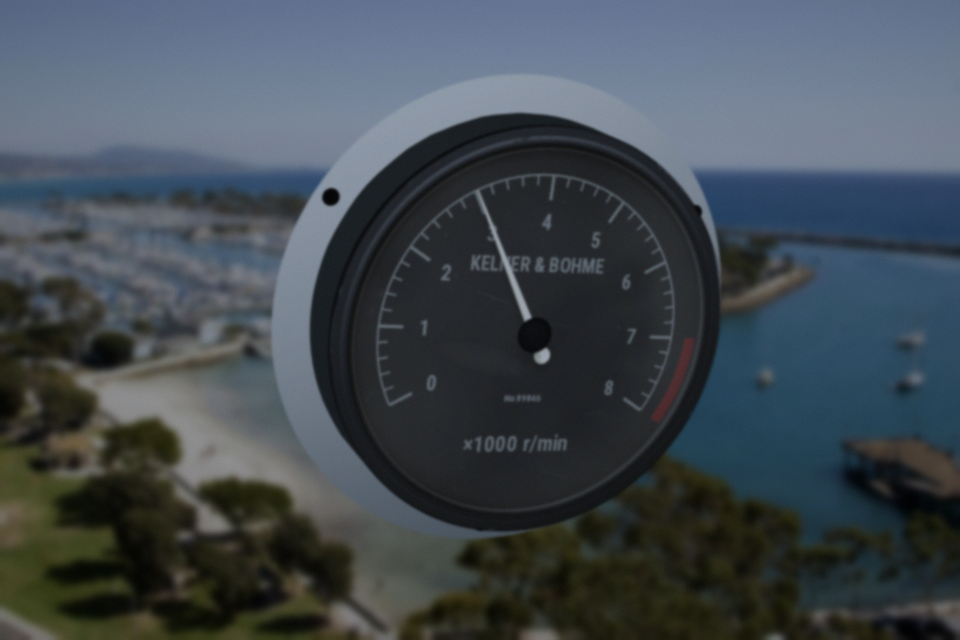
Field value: 3000 rpm
